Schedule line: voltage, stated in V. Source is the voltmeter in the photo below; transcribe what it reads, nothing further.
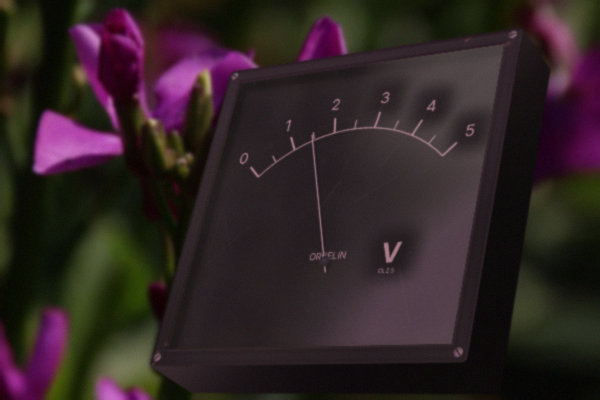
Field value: 1.5 V
